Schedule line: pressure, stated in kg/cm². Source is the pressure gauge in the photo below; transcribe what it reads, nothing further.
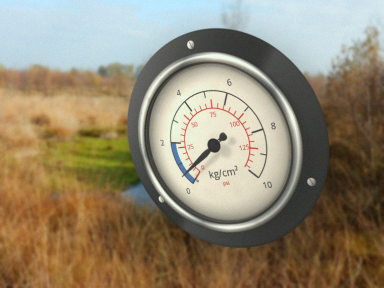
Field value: 0.5 kg/cm²
